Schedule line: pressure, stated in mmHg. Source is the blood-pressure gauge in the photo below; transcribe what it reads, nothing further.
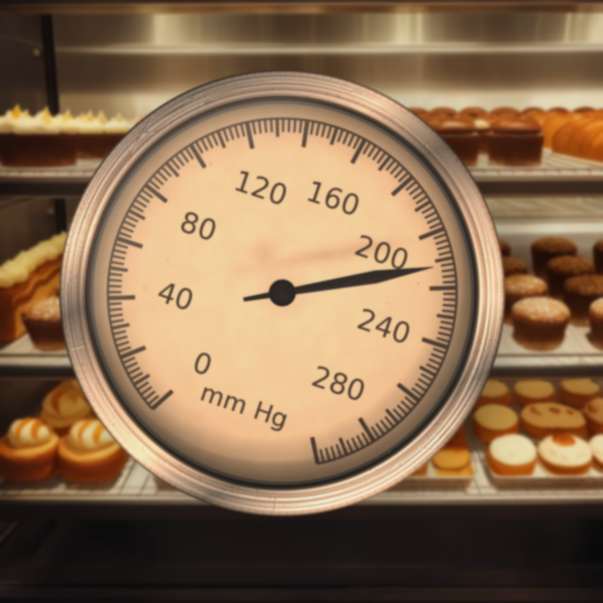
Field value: 212 mmHg
